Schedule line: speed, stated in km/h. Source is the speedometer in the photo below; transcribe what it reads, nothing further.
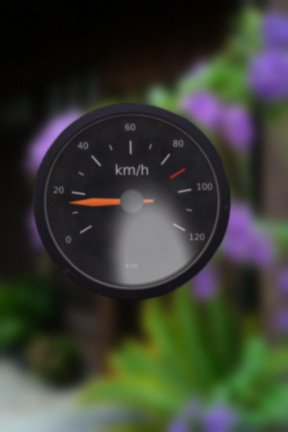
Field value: 15 km/h
